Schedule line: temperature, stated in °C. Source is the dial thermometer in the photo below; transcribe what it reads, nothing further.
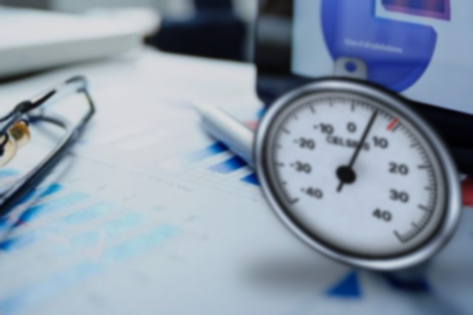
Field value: 5 °C
